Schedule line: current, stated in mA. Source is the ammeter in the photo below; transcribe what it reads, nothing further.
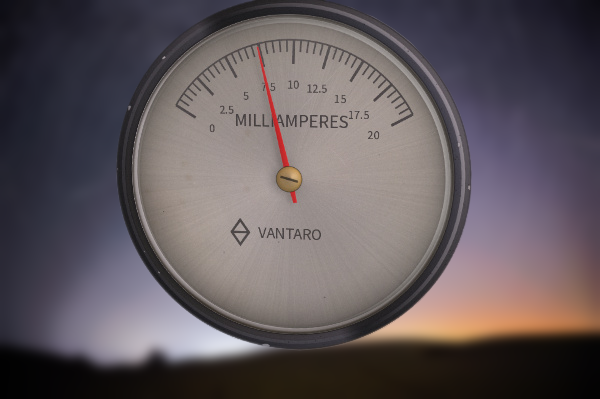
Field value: 7.5 mA
